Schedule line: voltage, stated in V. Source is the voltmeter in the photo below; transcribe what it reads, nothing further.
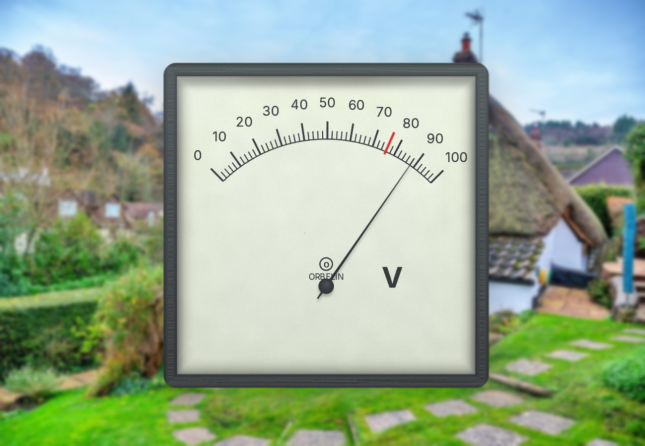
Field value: 88 V
